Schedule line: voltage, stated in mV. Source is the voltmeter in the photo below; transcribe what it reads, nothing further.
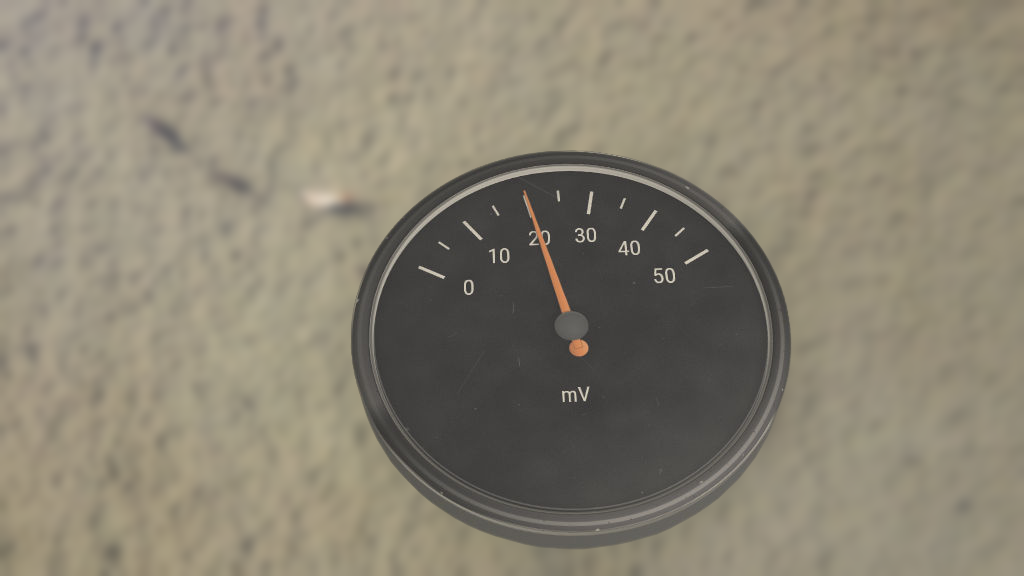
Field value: 20 mV
